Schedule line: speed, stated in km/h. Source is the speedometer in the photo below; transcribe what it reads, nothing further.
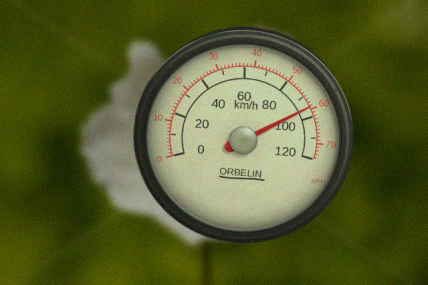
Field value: 95 km/h
